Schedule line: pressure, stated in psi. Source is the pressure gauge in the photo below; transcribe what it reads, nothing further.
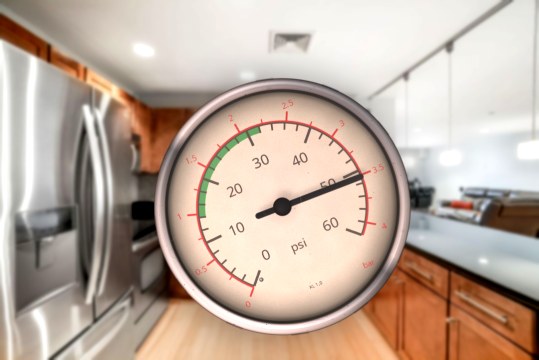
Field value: 51 psi
